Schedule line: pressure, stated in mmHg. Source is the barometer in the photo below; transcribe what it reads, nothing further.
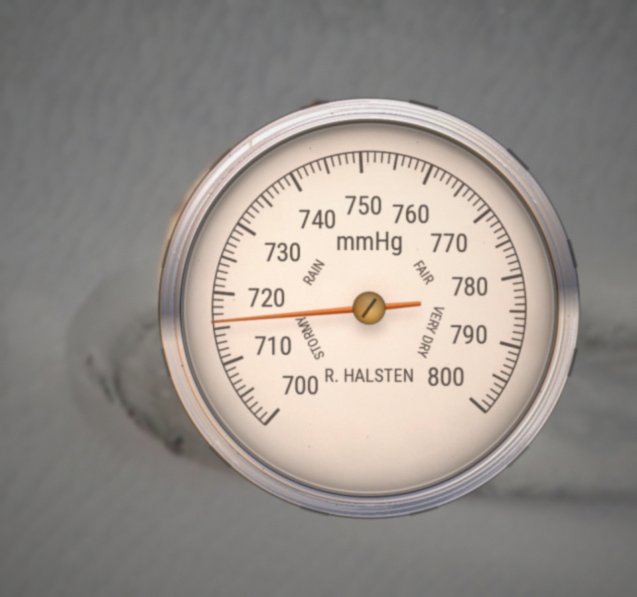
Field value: 716 mmHg
